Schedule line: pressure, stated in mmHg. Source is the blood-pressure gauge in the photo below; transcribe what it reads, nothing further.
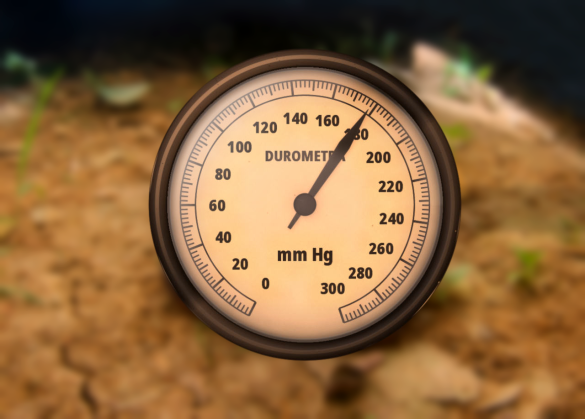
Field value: 178 mmHg
